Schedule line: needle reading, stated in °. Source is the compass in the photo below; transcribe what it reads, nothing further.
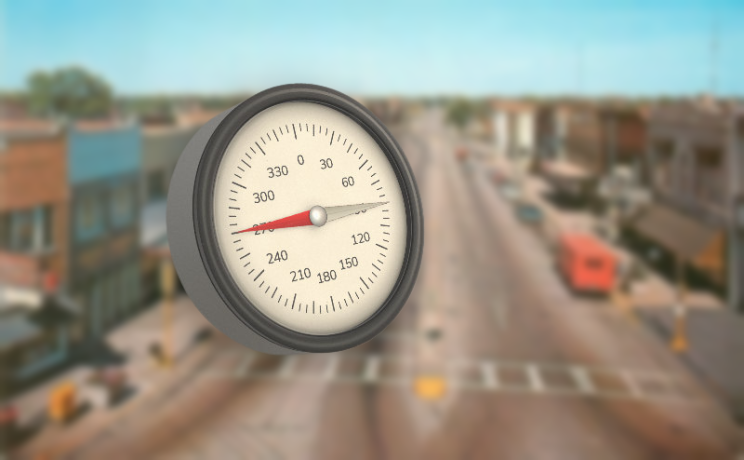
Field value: 270 °
